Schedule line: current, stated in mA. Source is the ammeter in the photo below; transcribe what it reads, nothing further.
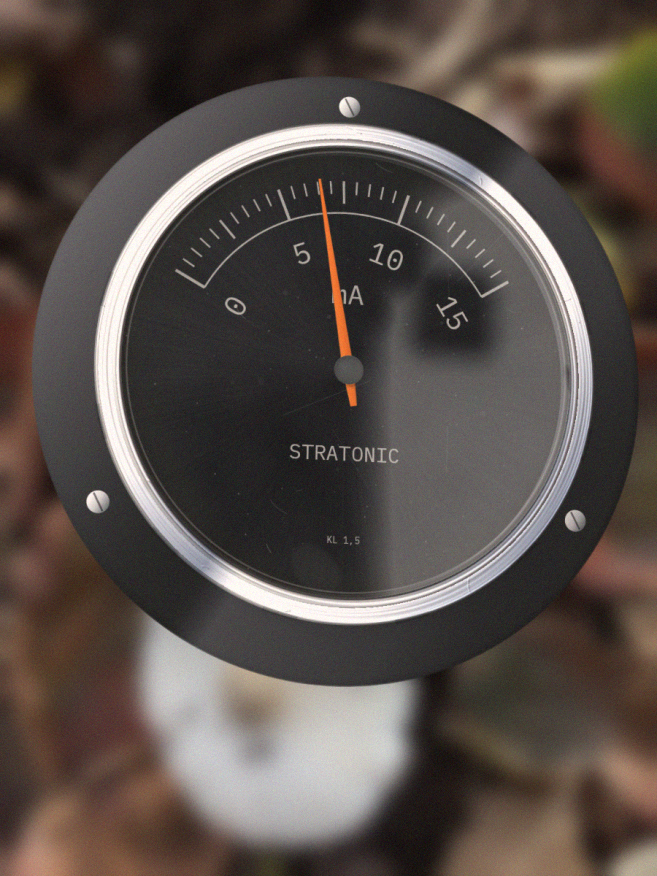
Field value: 6.5 mA
